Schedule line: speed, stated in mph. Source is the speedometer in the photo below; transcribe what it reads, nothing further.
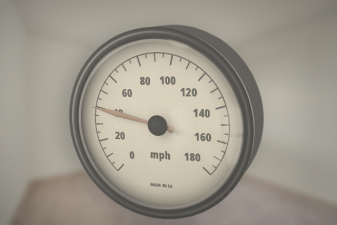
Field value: 40 mph
